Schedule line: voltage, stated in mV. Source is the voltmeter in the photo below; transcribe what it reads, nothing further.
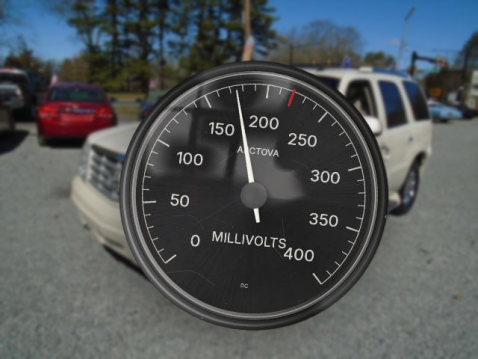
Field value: 175 mV
